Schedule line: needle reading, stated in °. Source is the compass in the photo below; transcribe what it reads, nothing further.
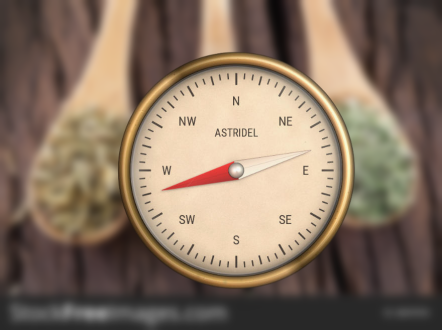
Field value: 255 °
